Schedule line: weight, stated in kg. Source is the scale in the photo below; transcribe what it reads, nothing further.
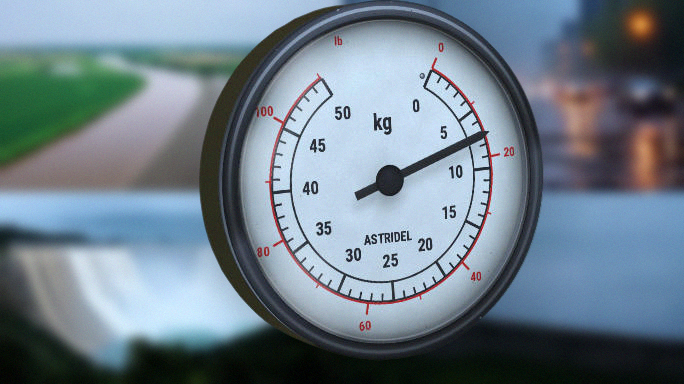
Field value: 7 kg
